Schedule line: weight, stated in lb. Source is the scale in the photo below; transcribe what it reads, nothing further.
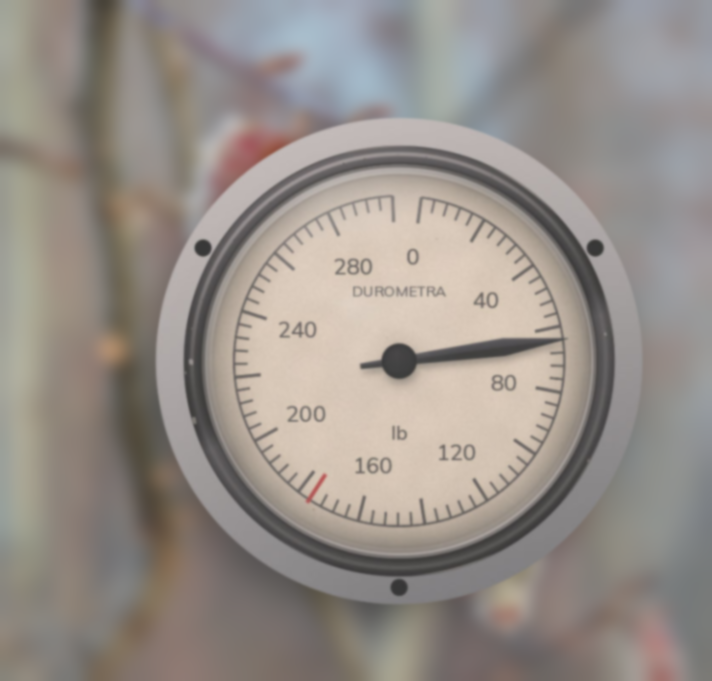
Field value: 64 lb
